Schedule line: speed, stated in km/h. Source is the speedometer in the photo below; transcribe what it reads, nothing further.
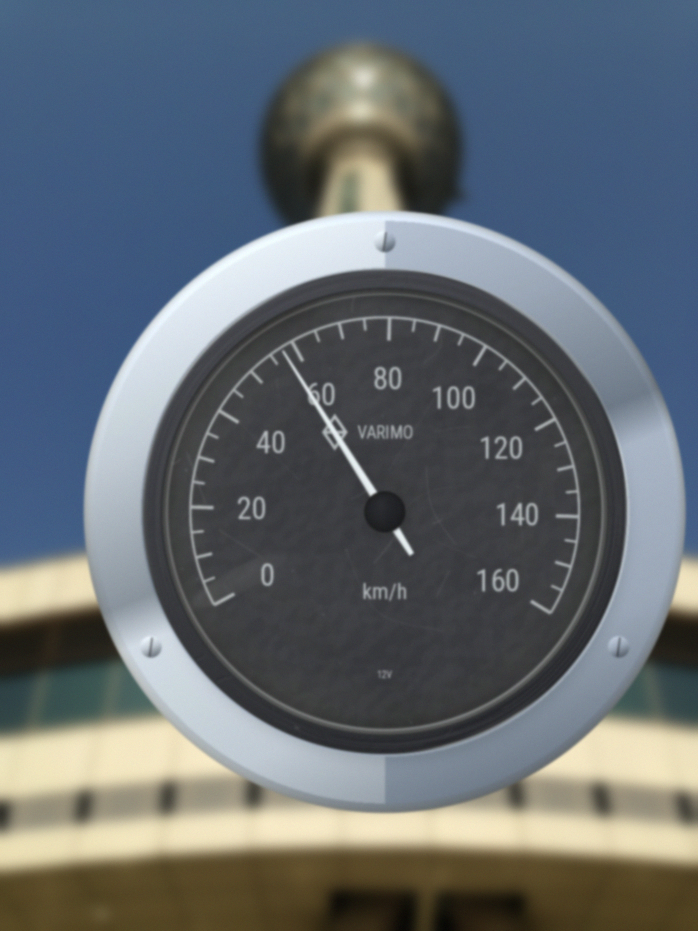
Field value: 57.5 km/h
